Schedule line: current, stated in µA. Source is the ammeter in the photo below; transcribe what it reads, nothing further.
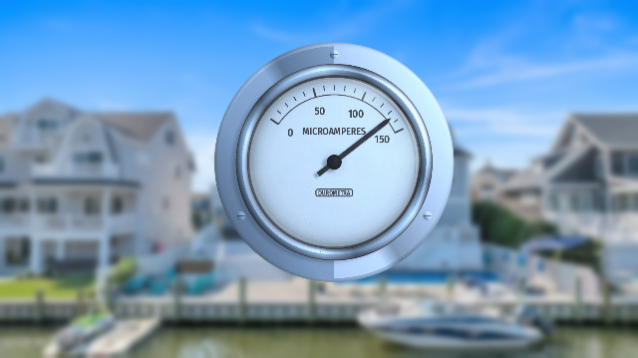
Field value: 135 µA
